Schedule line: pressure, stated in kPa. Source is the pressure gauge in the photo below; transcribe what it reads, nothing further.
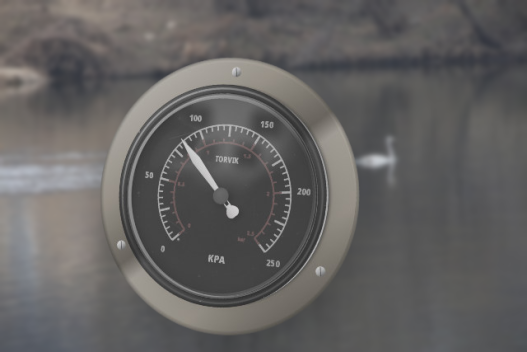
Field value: 85 kPa
